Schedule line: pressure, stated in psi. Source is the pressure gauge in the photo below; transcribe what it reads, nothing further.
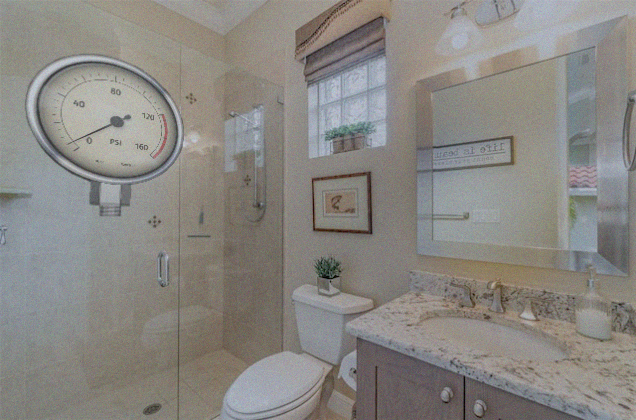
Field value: 5 psi
